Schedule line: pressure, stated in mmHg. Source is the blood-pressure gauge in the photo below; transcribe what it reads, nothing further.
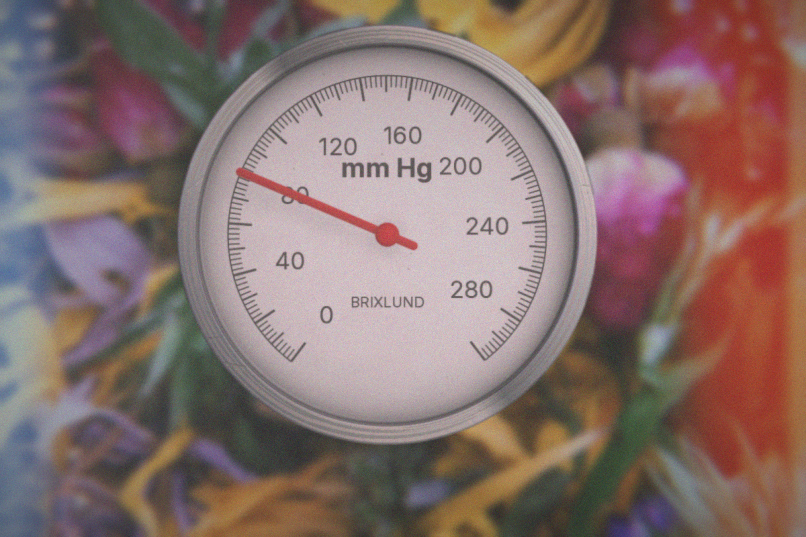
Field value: 80 mmHg
